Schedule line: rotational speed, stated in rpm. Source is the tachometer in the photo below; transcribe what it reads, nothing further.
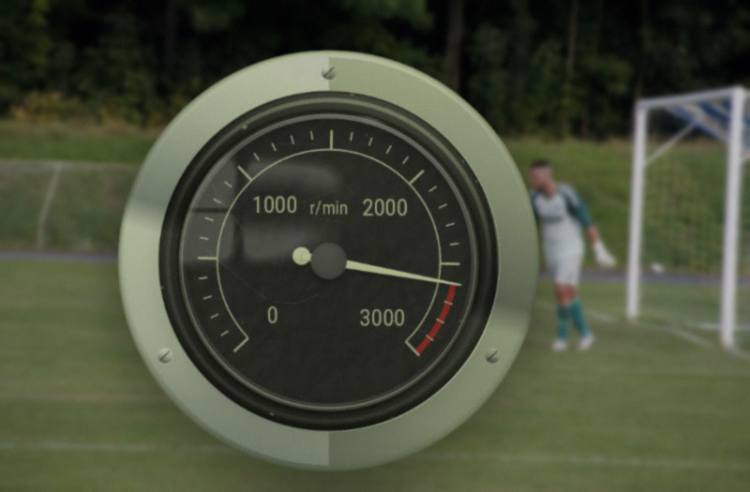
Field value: 2600 rpm
